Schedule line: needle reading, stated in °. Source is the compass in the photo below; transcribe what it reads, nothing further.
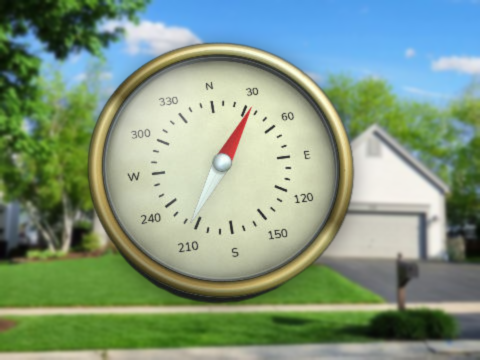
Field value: 35 °
